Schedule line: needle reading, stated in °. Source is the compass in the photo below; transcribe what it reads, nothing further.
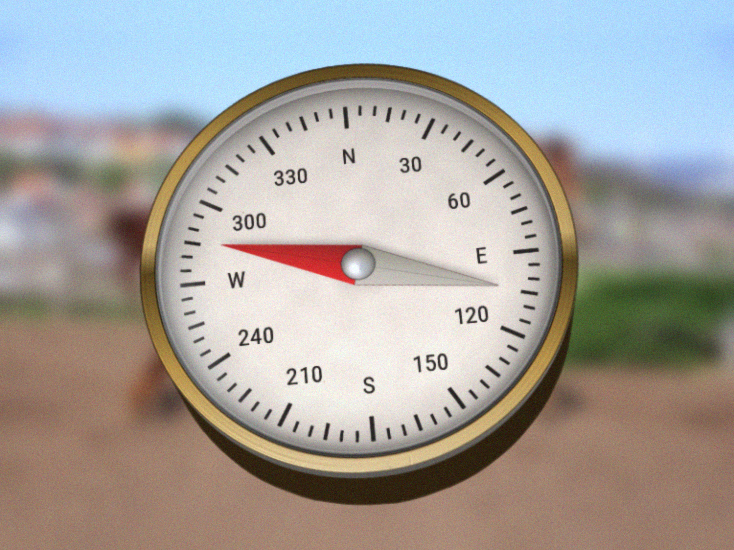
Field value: 285 °
